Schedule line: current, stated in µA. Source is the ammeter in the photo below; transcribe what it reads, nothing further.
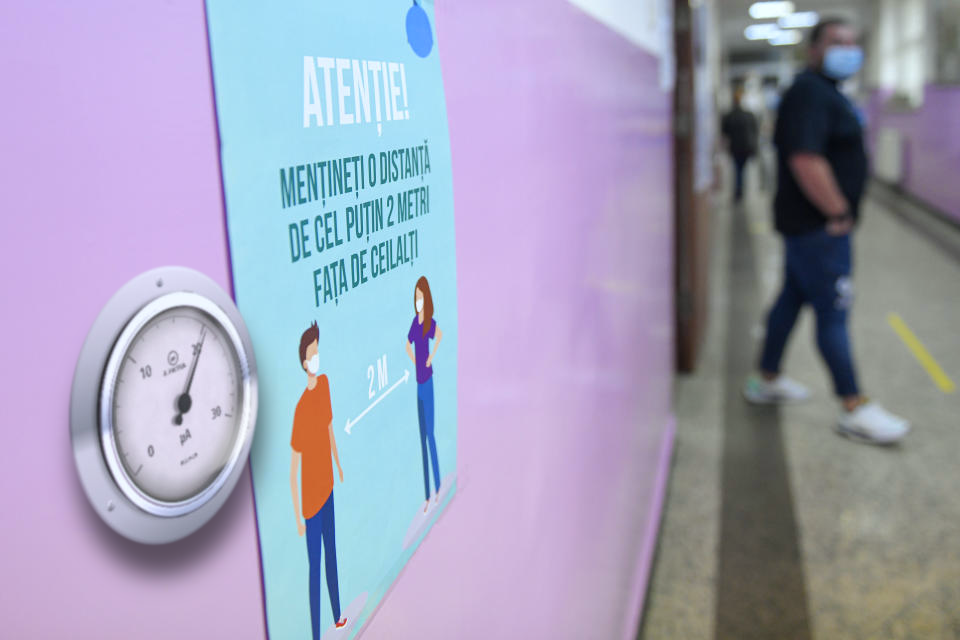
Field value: 20 µA
